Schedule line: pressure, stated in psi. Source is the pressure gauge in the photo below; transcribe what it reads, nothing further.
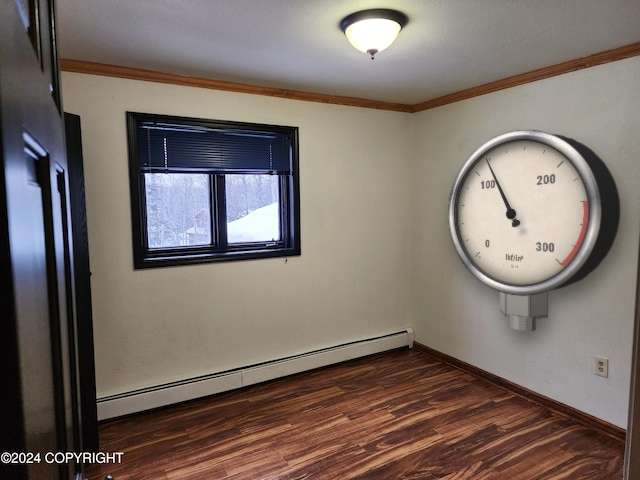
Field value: 120 psi
